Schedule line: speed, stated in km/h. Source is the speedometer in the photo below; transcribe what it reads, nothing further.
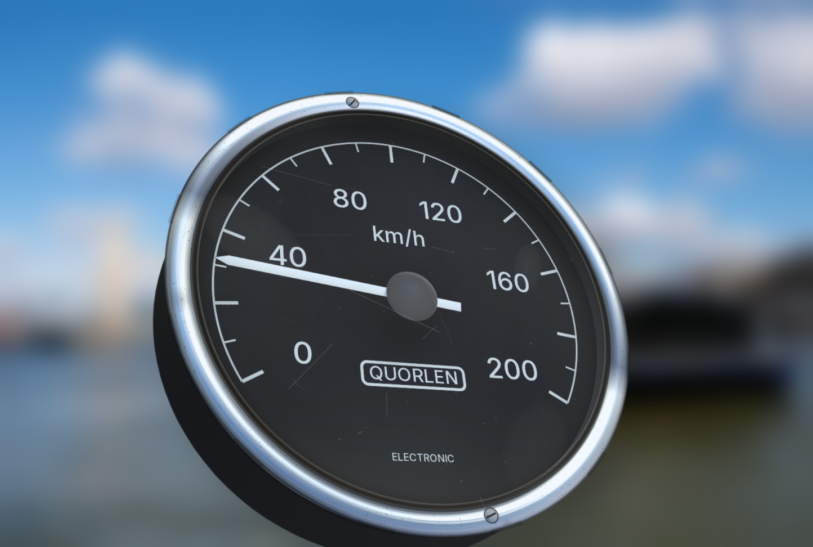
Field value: 30 km/h
